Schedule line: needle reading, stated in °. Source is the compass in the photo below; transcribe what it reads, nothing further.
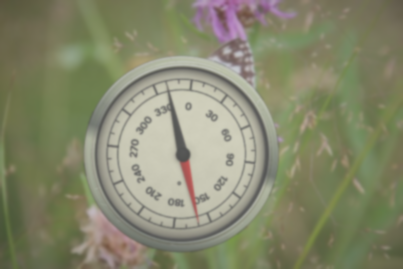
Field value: 160 °
